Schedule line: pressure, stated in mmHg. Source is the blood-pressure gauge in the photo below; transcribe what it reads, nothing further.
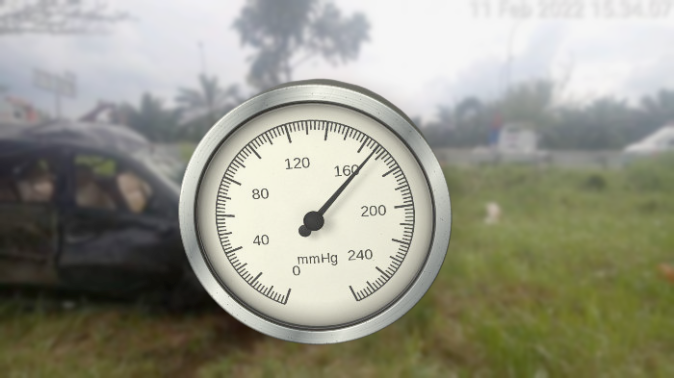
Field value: 166 mmHg
